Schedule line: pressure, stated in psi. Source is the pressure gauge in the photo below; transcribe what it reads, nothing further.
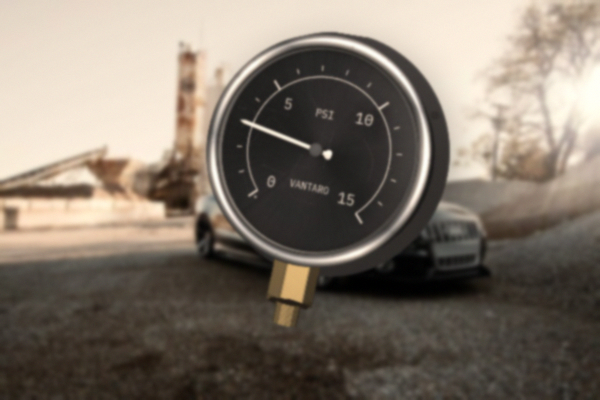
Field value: 3 psi
